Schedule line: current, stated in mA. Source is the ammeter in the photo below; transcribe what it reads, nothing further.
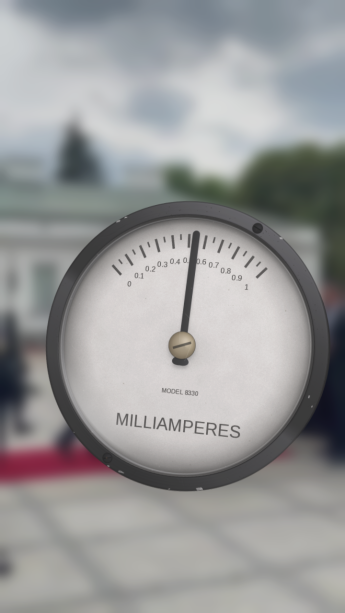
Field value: 0.55 mA
